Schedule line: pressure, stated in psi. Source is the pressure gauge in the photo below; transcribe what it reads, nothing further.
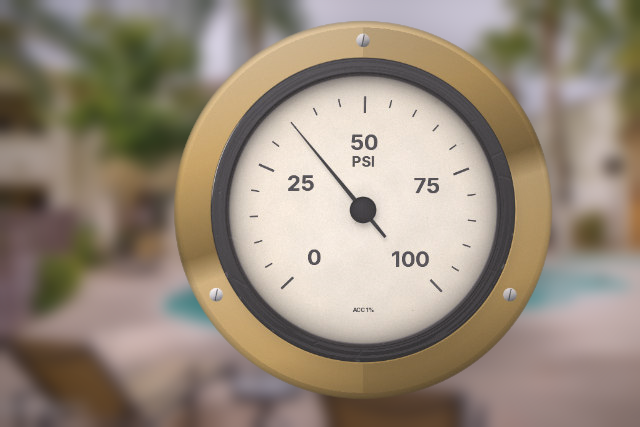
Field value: 35 psi
